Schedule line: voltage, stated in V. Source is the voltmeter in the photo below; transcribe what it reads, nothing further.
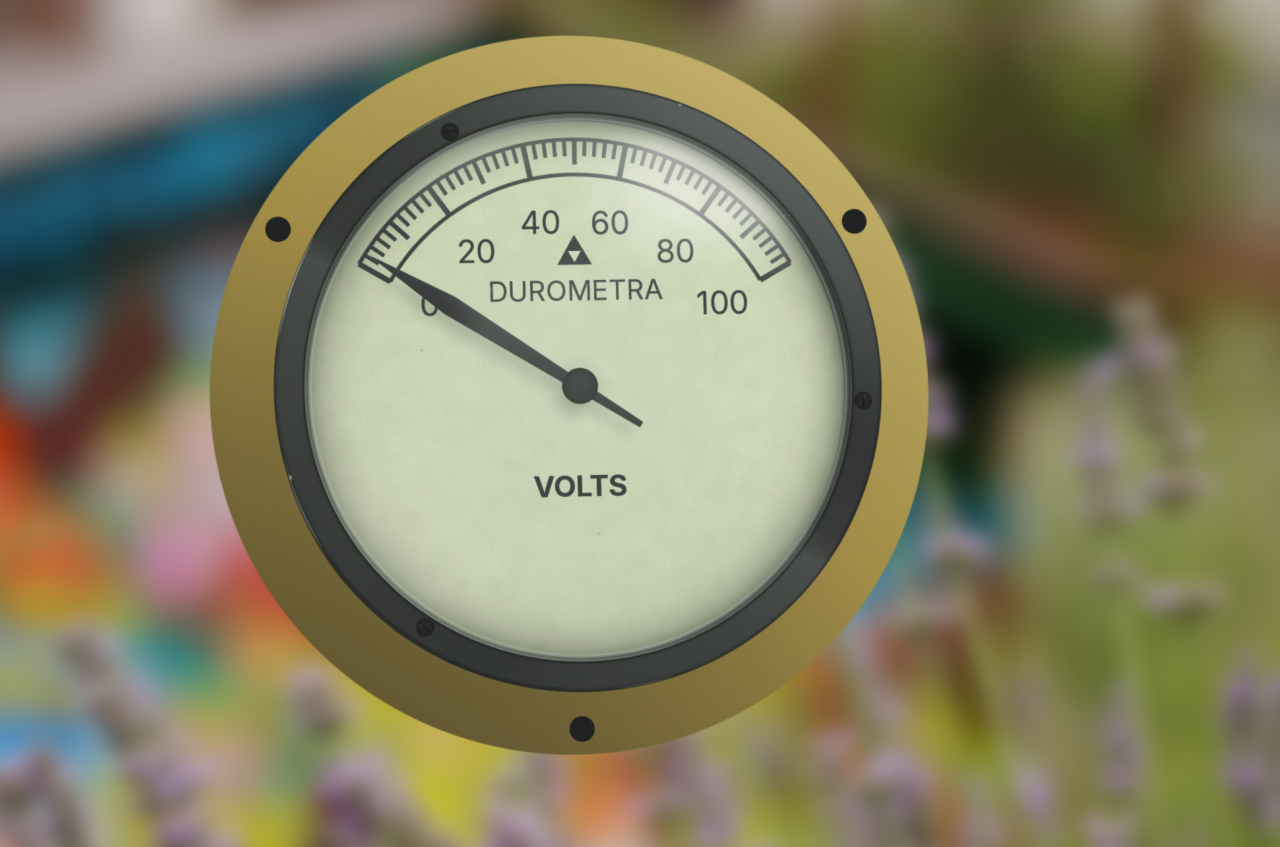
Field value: 2 V
